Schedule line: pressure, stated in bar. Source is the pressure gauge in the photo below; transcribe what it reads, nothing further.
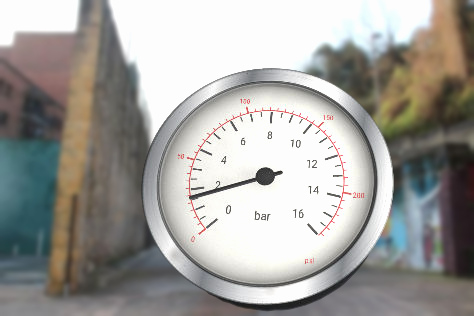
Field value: 1.5 bar
